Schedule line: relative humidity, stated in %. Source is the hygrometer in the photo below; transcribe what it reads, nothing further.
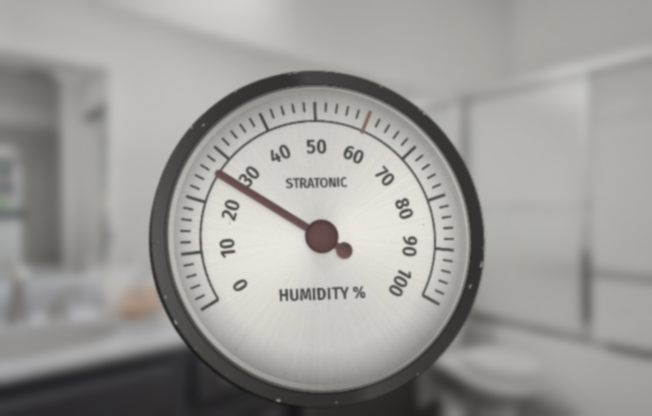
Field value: 26 %
